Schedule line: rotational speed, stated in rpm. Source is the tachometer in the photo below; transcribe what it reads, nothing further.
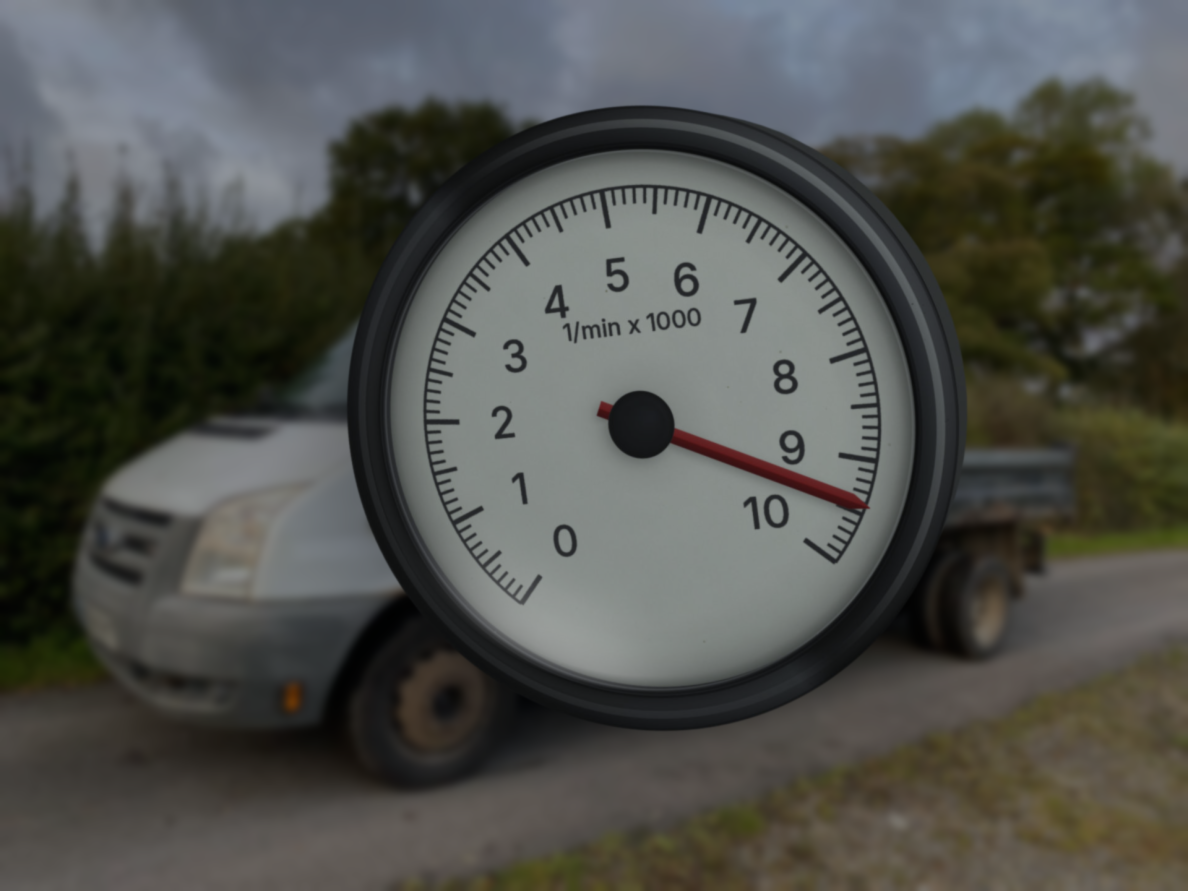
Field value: 9400 rpm
